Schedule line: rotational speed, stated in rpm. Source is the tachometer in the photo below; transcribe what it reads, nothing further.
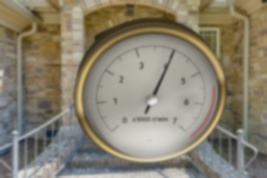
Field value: 4000 rpm
